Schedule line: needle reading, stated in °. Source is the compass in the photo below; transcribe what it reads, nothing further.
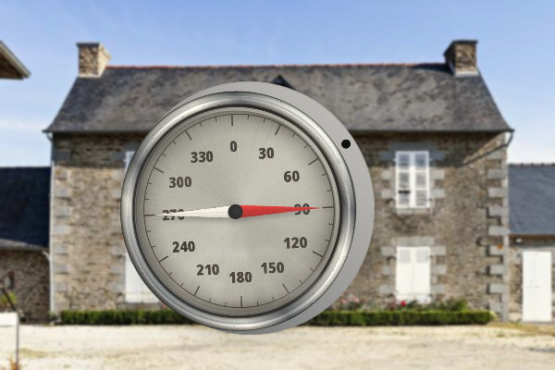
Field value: 90 °
